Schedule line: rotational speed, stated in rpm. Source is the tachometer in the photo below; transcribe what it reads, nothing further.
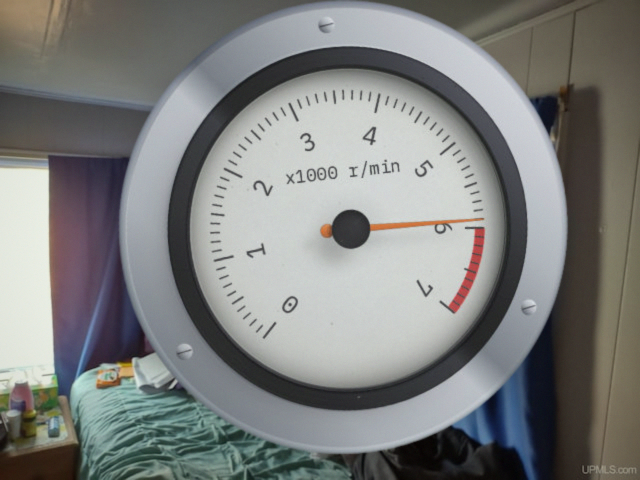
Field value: 5900 rpm
